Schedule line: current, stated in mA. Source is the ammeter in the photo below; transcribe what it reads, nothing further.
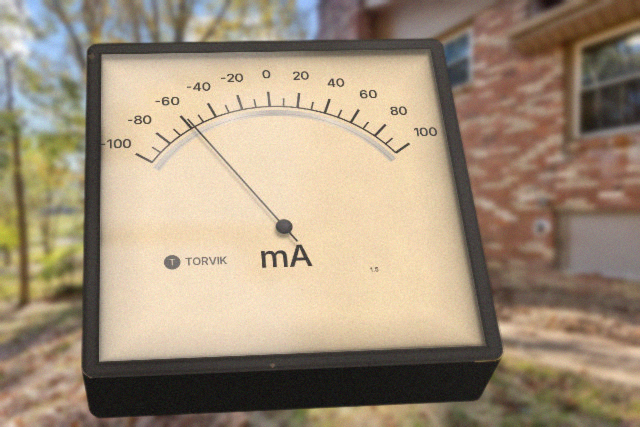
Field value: -60 mA
